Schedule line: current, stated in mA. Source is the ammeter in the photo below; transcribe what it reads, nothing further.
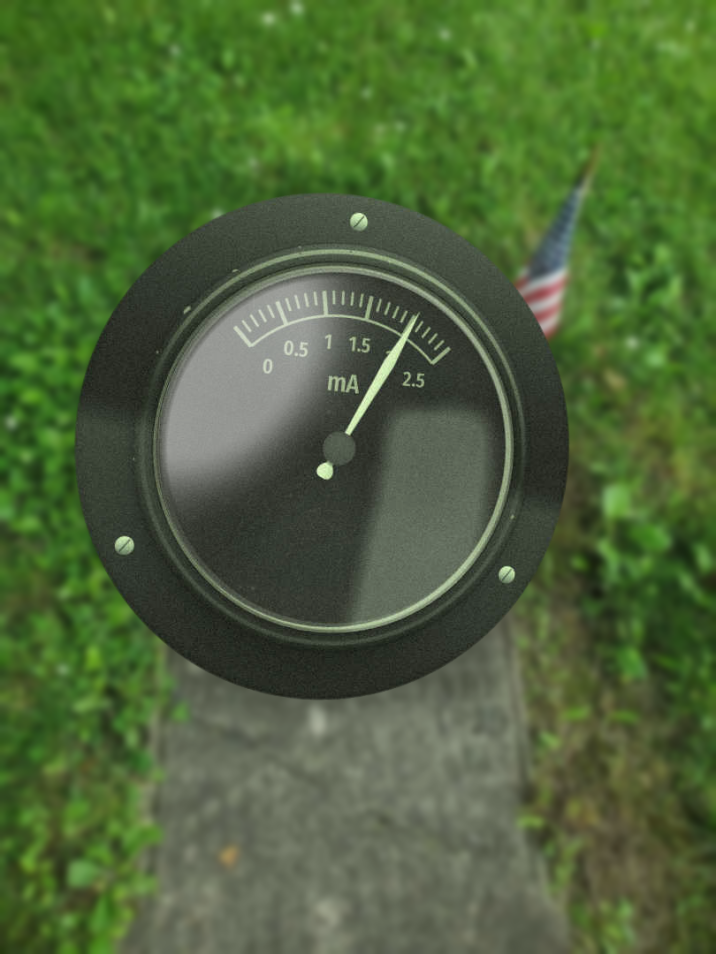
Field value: 2 mA
